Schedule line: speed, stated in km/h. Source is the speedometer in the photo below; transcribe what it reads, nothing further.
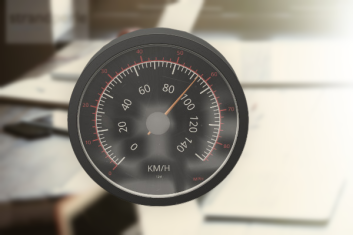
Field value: 92 km/h
